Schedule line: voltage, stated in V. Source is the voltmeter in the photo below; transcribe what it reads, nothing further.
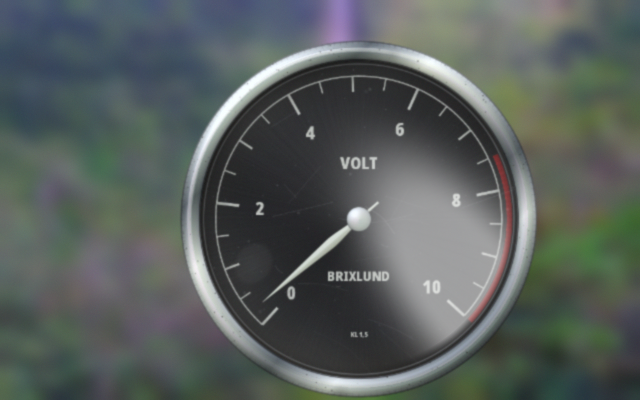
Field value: 0.25 V
